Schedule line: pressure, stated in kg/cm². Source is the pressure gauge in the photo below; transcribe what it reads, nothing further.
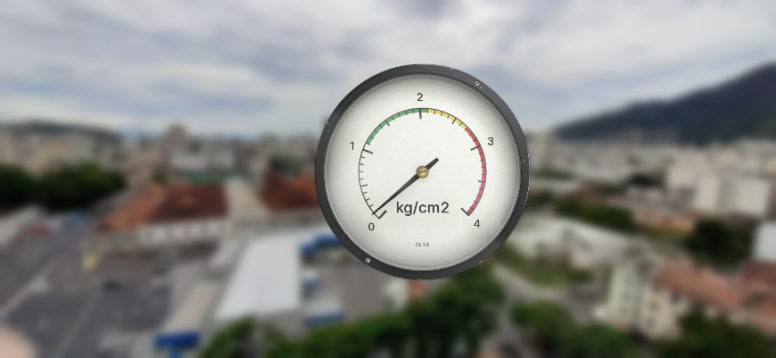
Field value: 0.1 kg/cm²
